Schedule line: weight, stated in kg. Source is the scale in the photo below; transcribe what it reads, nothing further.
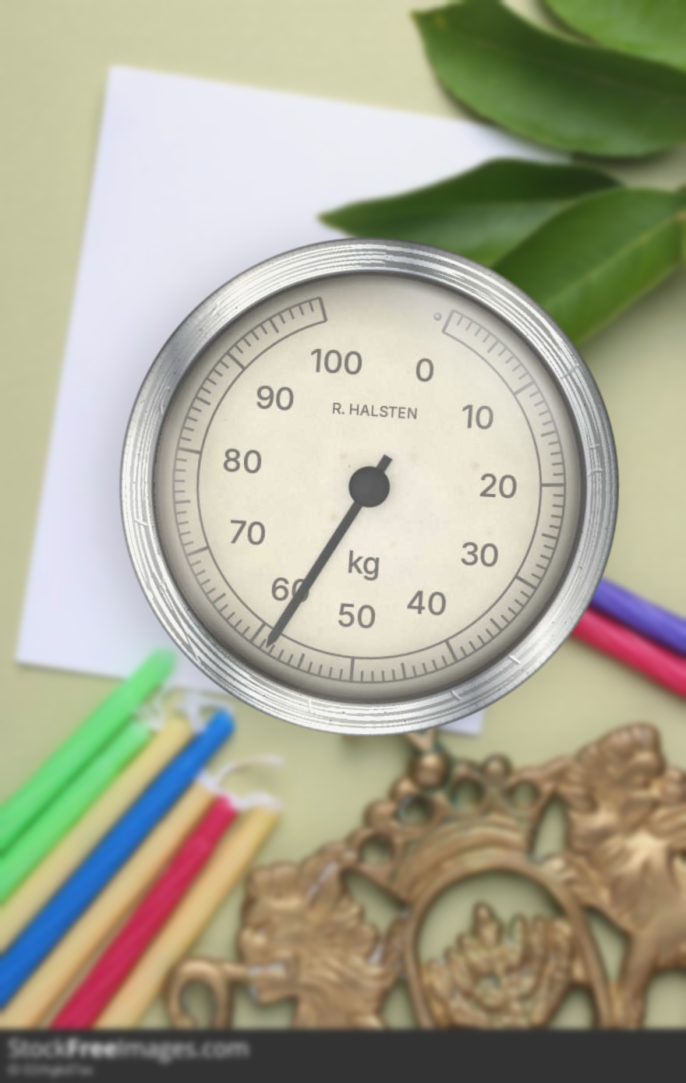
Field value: 58.5 kg
